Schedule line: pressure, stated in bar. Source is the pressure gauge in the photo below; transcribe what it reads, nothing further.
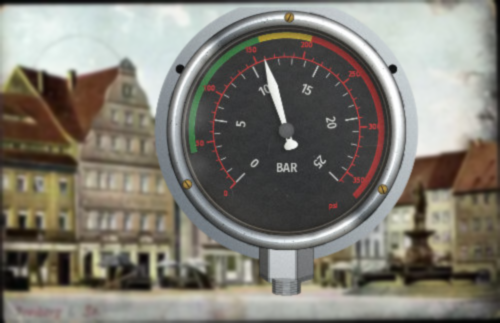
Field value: 11 bar
